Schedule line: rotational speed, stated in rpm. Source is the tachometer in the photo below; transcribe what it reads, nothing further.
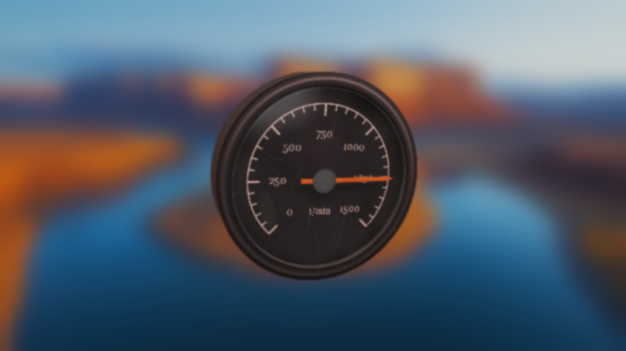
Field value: 1250 rpm
